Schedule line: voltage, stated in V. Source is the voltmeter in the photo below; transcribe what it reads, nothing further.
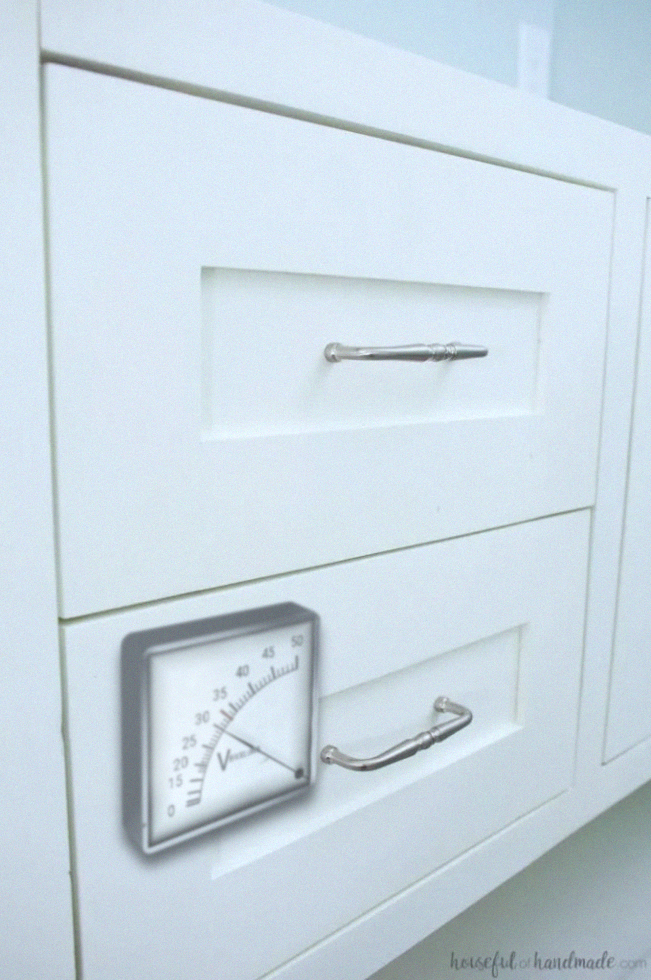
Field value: 30 V
